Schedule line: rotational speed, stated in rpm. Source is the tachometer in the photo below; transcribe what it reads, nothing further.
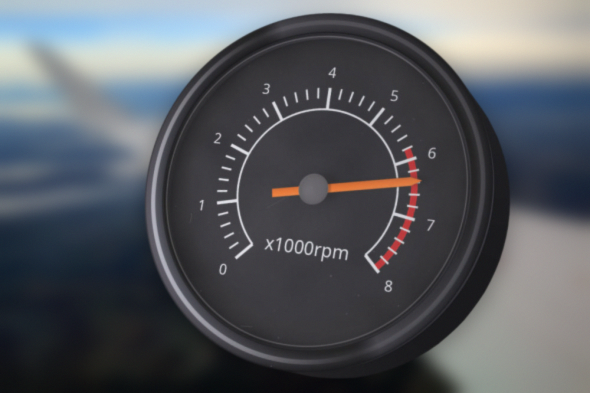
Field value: 6400 rpm
